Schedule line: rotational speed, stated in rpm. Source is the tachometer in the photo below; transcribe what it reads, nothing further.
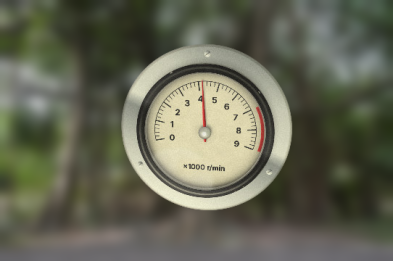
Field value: 4200 rpm
